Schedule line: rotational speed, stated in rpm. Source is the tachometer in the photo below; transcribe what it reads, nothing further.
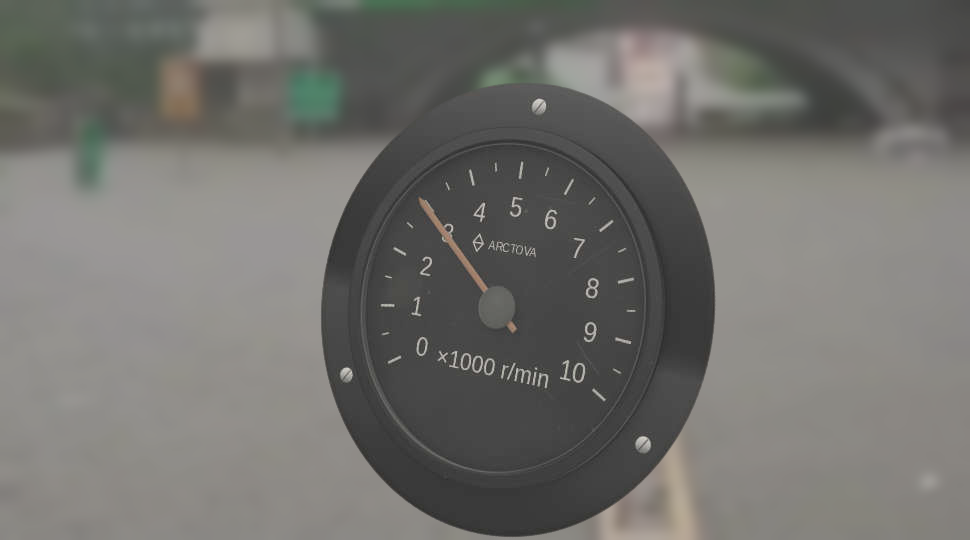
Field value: 3000 rpm
